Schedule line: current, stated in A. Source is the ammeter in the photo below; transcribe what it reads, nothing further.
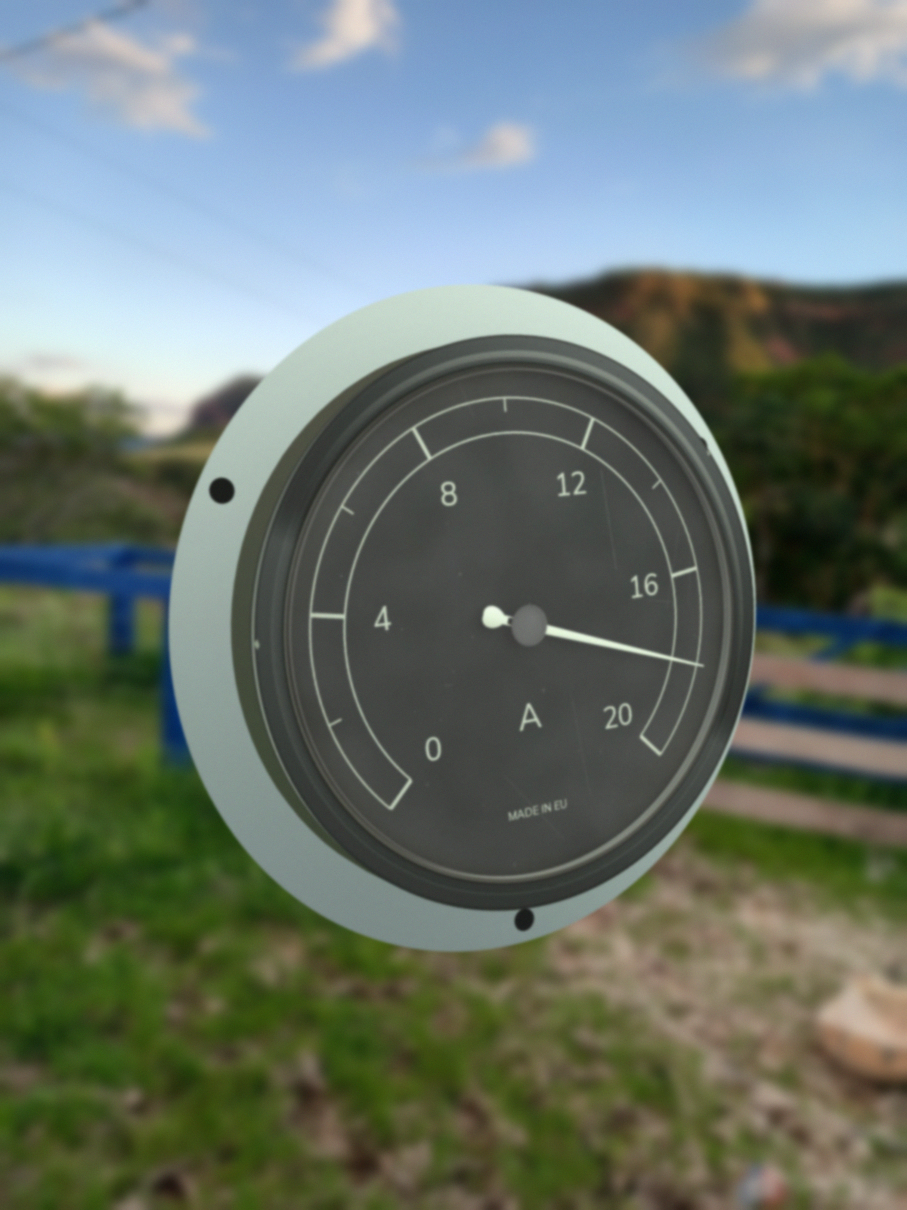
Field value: 18 A
